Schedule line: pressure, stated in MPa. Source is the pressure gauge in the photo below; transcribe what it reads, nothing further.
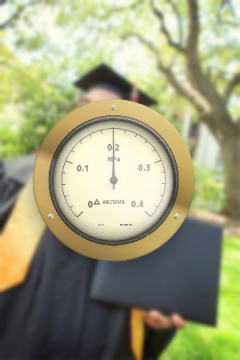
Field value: 0.2 MPa
